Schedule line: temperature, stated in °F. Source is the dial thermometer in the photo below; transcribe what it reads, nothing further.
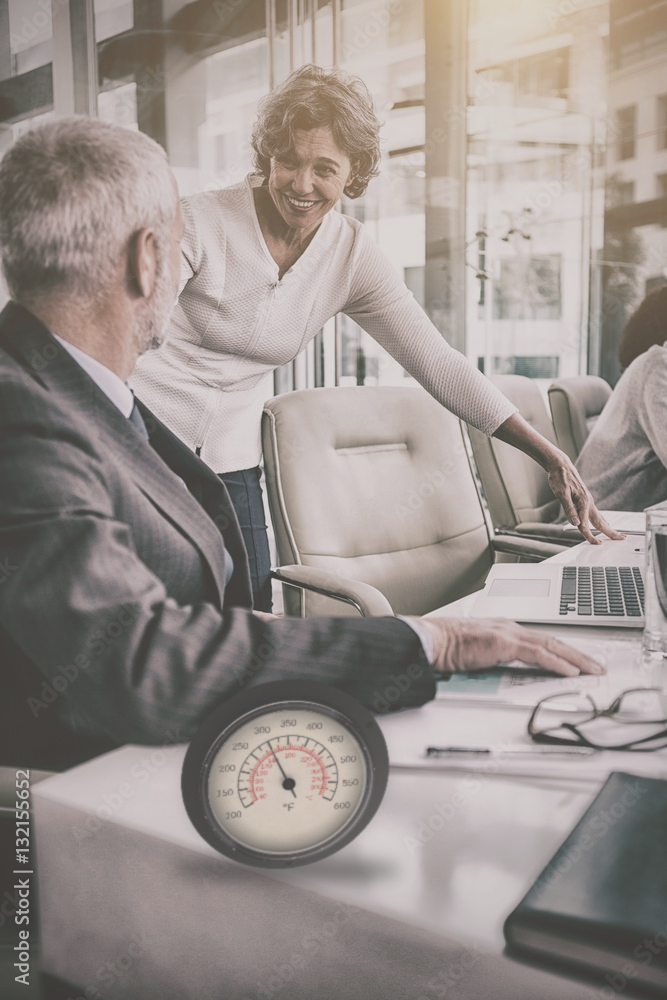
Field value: 300 °F
